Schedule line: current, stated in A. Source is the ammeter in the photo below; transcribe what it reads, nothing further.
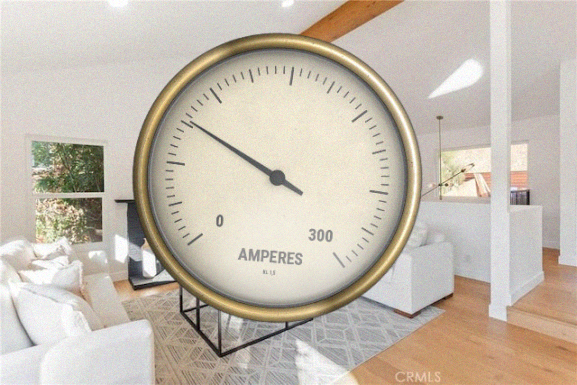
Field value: 77.5 A
